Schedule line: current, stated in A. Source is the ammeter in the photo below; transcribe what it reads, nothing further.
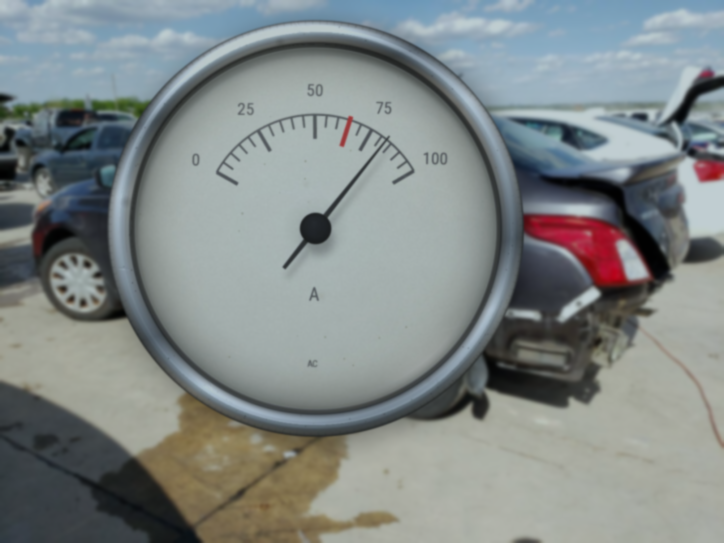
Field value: 82.5 A
